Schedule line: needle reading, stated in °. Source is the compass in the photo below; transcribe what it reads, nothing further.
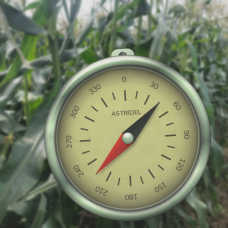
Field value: 225 °
